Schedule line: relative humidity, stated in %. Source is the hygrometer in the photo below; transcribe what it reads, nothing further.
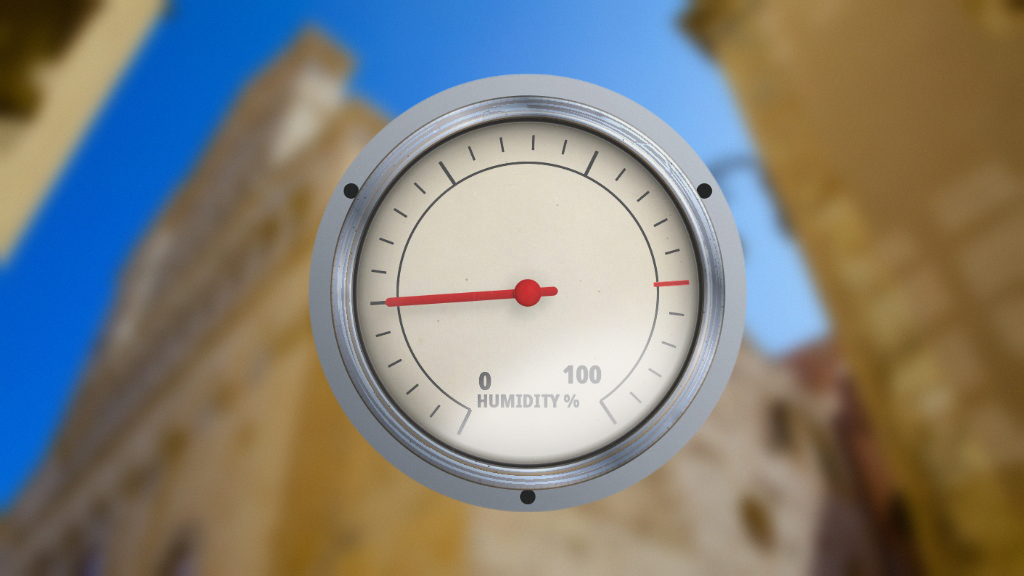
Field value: 20 %
